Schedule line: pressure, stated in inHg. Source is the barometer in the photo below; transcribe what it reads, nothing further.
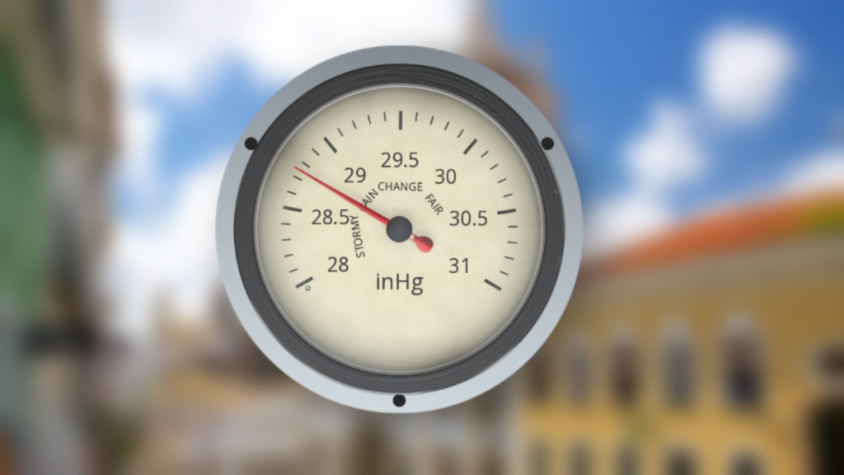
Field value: 28.75 inHg
